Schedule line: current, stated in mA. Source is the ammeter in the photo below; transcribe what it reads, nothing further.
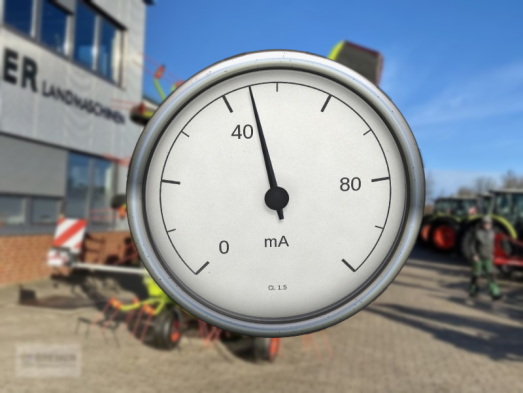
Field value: 45 mA
